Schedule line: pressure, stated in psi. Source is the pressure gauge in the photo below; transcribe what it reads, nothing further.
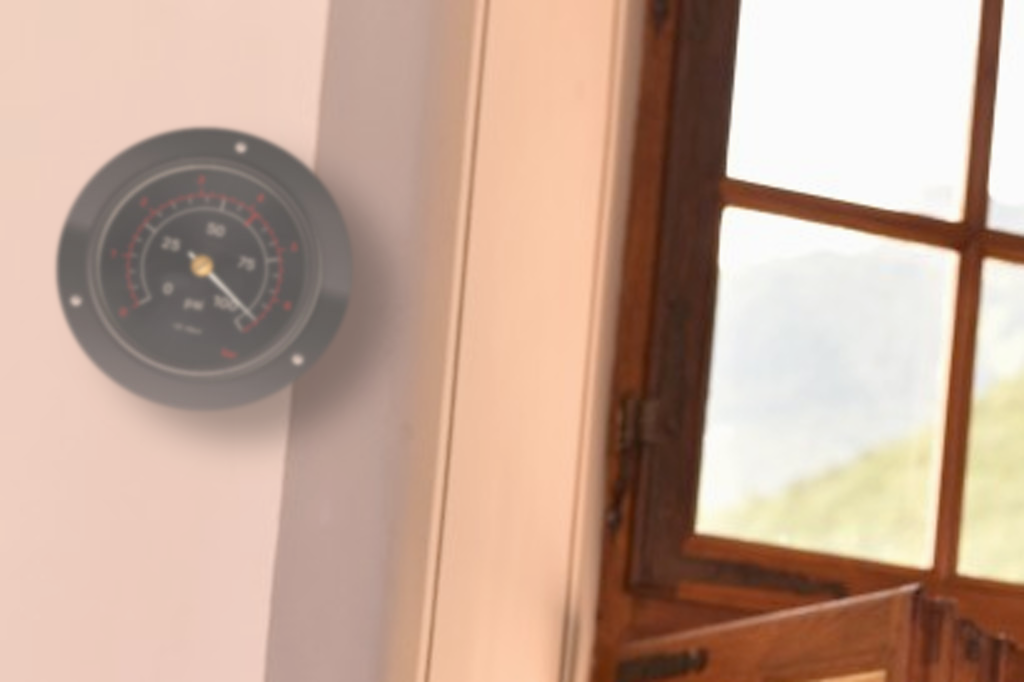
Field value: 95 psi
